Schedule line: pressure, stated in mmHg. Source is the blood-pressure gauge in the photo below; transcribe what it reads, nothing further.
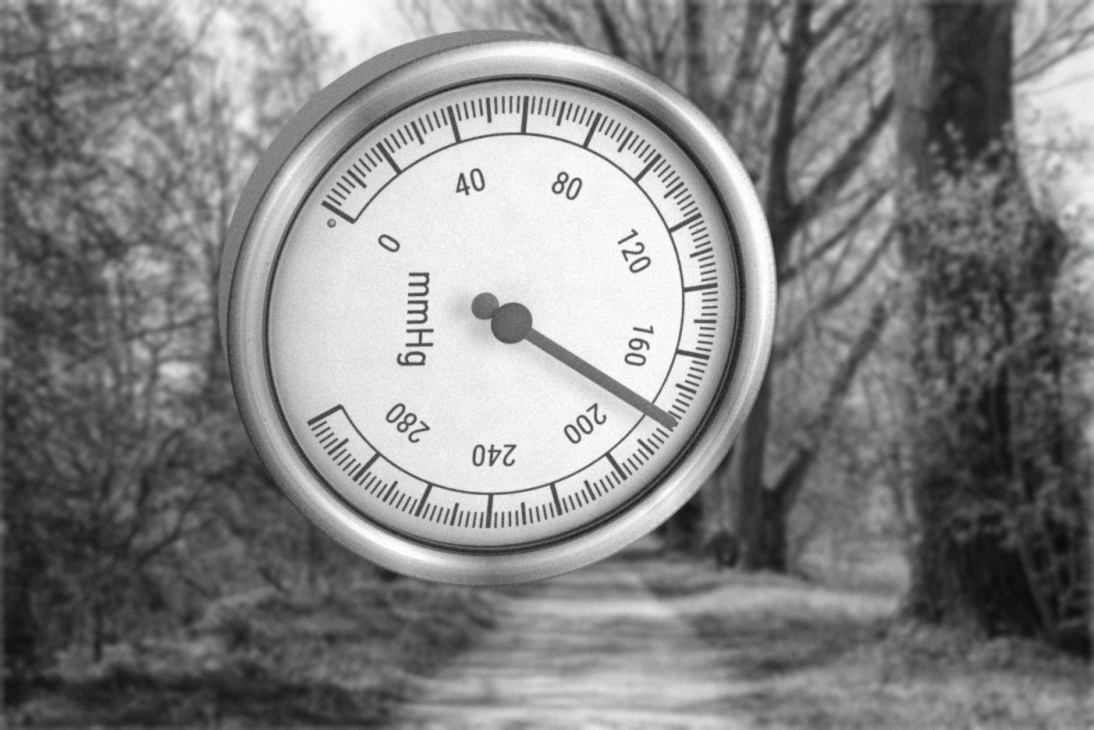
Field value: 180 mmHg
